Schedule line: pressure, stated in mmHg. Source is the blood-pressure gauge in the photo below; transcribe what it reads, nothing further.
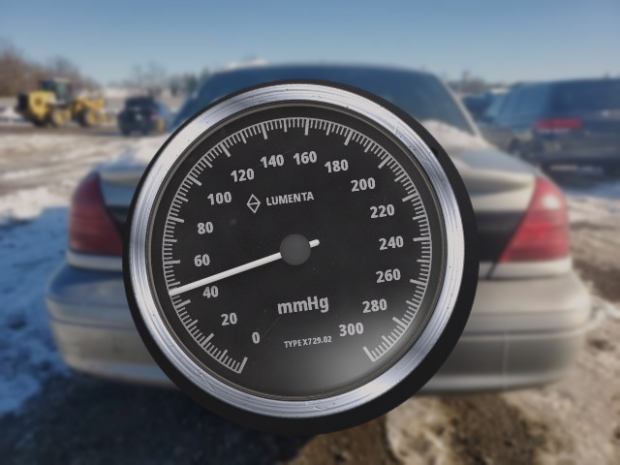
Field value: 46 mmHg
